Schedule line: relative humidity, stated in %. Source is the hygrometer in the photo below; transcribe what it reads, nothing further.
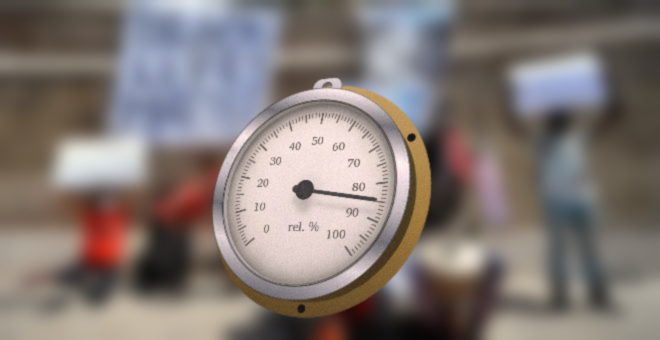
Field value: 85 %
